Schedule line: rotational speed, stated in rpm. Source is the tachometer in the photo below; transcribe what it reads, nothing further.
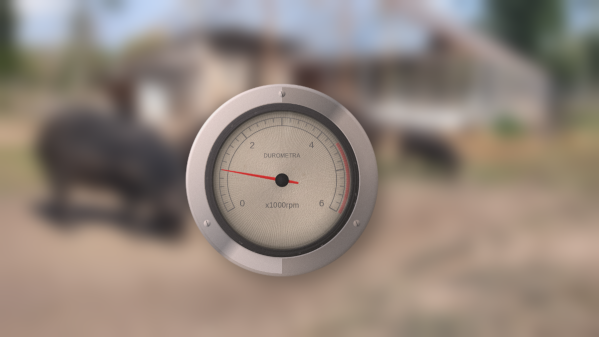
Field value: 1000 rpm
